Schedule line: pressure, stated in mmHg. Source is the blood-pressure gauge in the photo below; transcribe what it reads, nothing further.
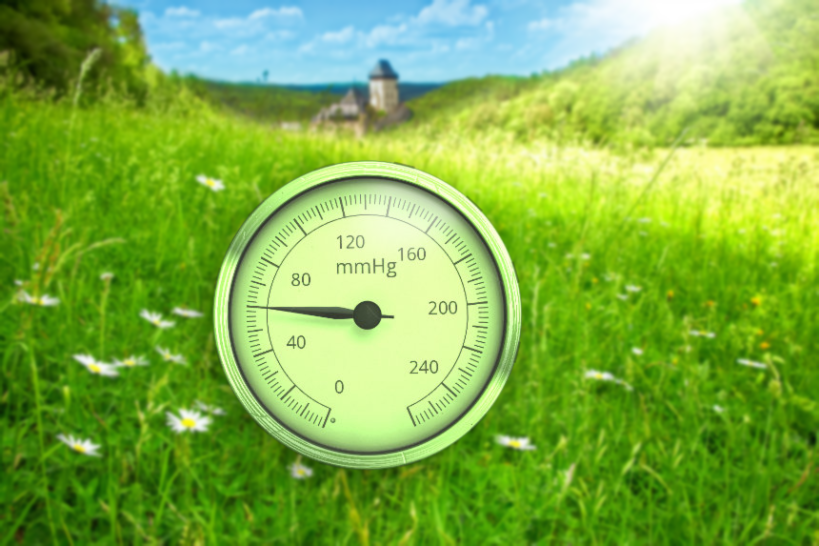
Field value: 60 mmHg
